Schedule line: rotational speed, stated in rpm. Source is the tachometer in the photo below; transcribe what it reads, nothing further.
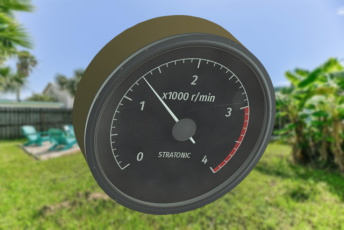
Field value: 1300 rpm
